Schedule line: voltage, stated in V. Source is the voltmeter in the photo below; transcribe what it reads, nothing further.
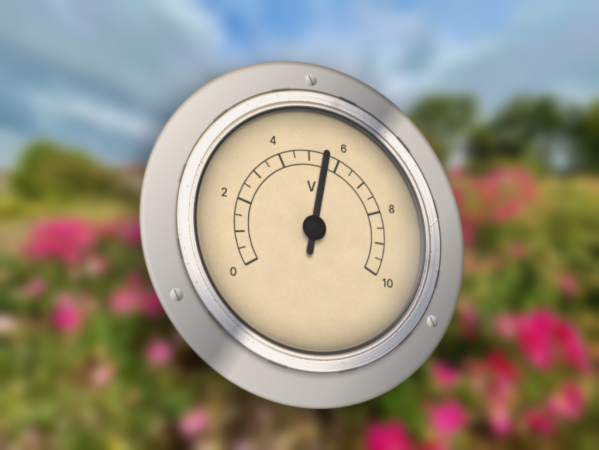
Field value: 5.5 V
